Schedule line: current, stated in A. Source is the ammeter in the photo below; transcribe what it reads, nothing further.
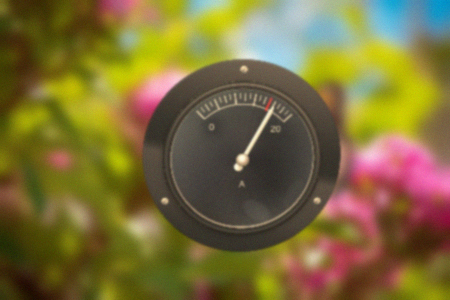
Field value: 16 A
